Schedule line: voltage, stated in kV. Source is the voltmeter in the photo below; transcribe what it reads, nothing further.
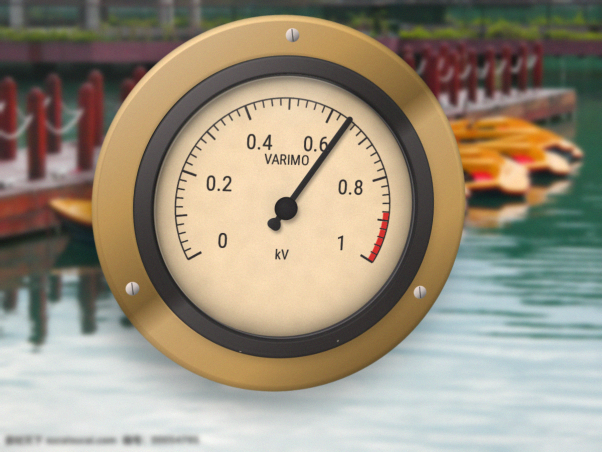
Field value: 0.64 kV
